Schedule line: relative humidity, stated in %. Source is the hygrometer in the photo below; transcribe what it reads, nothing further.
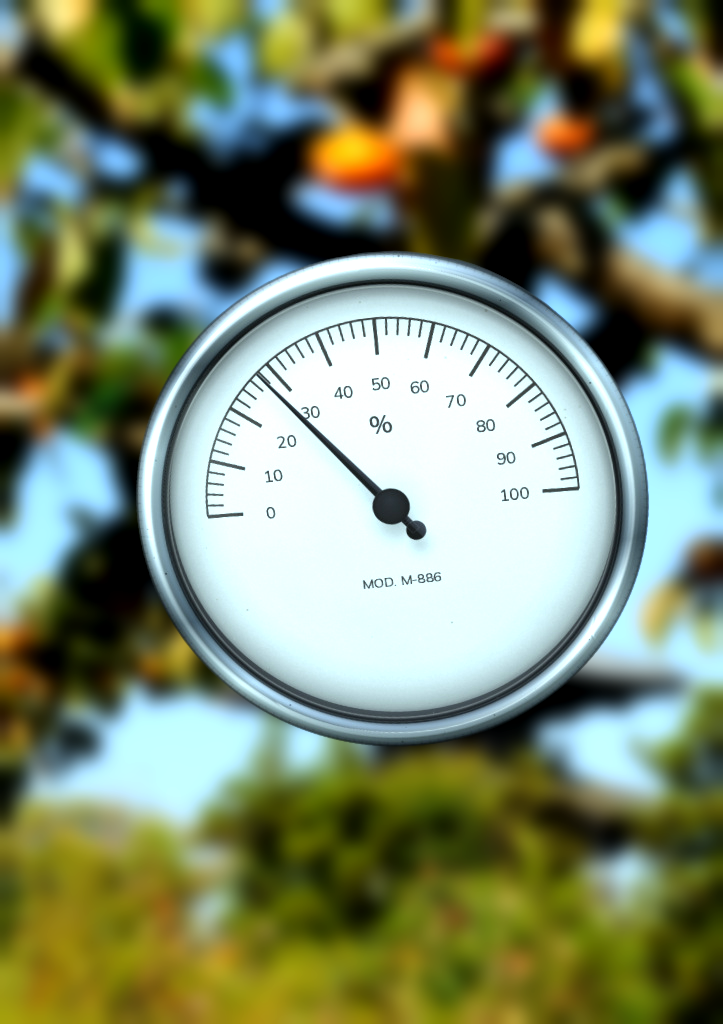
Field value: 28 %
